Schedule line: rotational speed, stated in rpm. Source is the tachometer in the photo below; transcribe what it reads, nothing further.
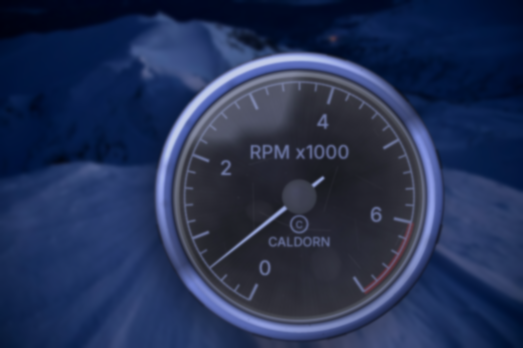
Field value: 600 rpm
